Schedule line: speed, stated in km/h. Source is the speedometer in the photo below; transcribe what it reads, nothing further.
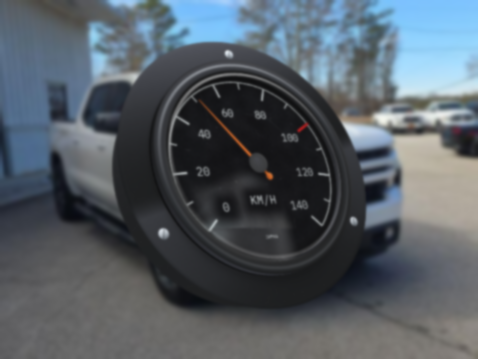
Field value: 50 km/h
